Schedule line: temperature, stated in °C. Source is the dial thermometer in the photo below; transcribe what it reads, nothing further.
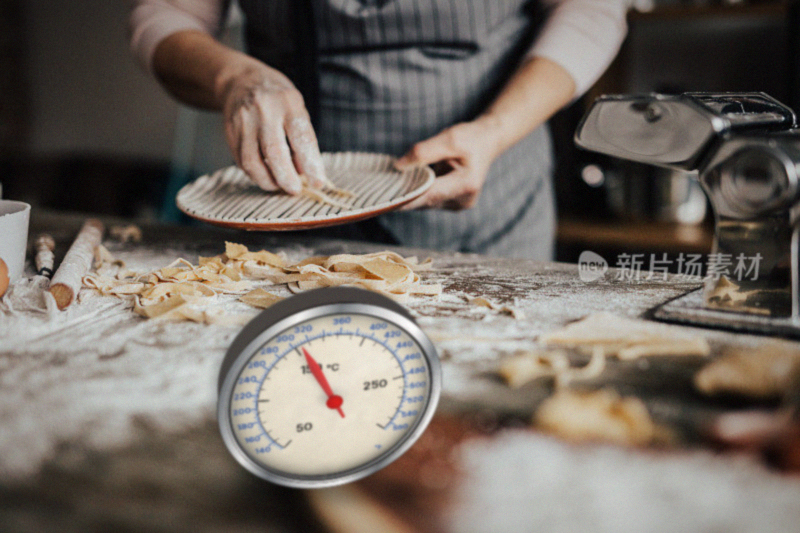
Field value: 155 °C
